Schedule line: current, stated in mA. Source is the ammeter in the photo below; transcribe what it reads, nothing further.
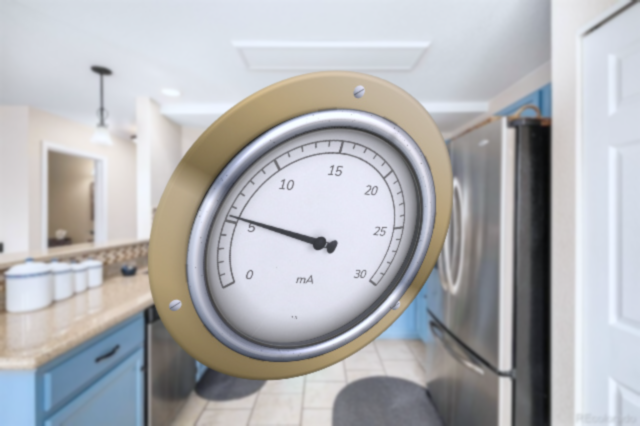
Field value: 5.5 mA
